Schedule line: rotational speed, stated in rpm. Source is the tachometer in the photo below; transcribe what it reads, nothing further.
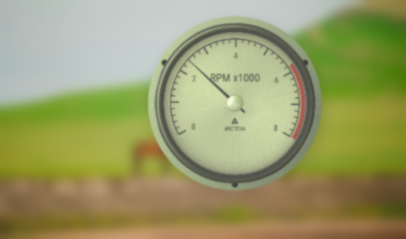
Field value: 2400 rpm
